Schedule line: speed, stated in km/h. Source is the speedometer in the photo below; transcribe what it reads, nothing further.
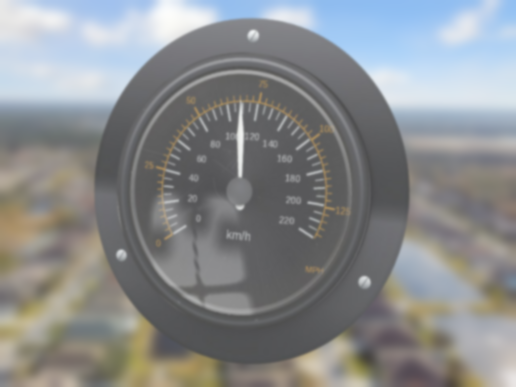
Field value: 110 km/h
